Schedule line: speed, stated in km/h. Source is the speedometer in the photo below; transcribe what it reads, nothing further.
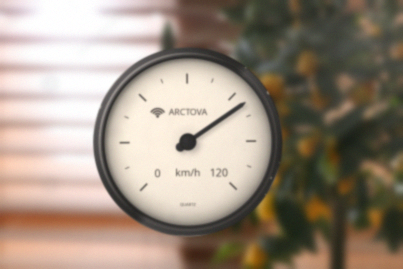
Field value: 85 km/h
